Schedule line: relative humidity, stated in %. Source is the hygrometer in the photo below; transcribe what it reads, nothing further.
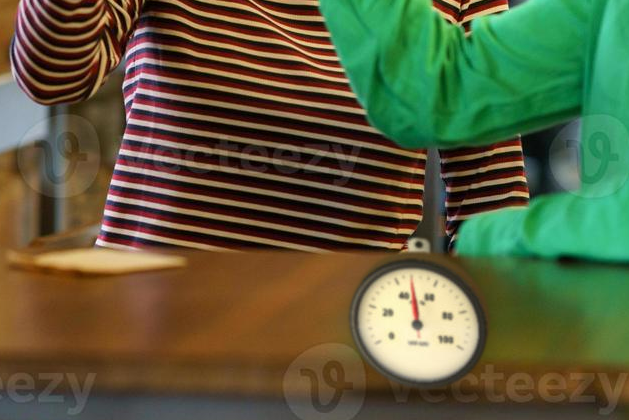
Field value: 48 %
